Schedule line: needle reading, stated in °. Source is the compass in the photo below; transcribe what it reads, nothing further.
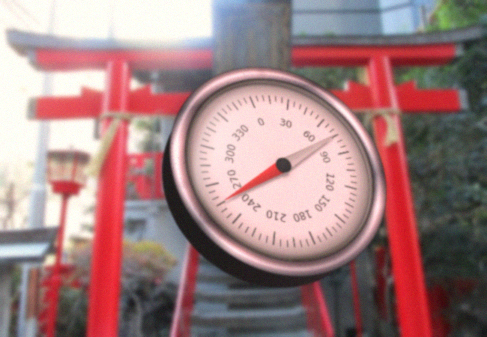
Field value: 255 °
